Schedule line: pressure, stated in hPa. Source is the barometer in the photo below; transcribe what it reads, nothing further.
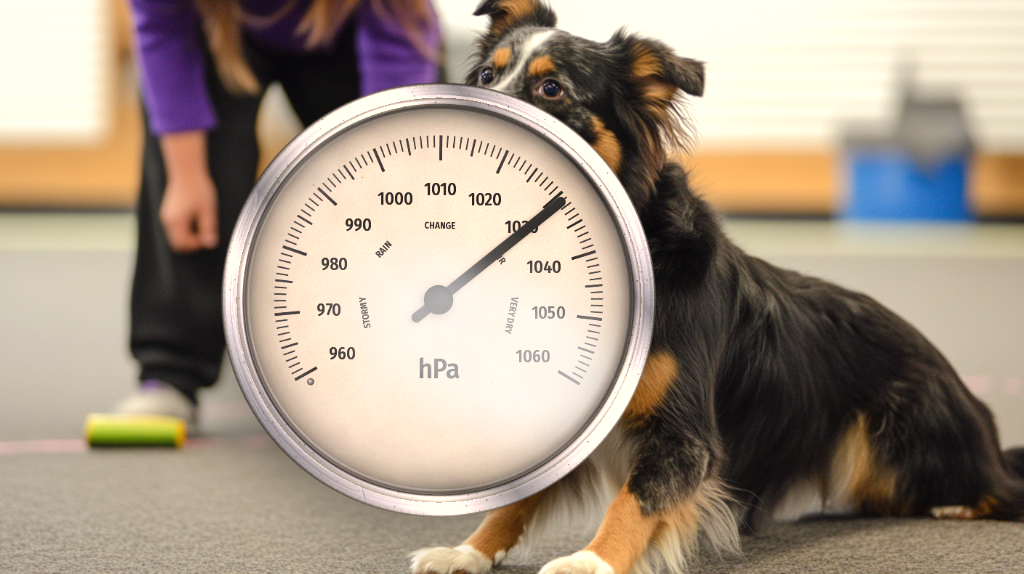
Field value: 1031 hPa
